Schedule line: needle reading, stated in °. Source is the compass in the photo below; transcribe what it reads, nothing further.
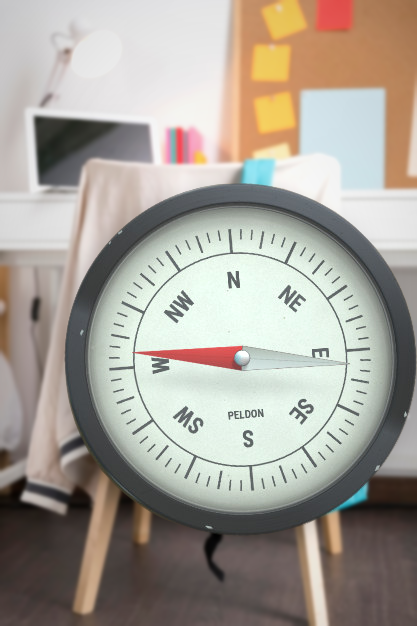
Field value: 277.5 °
